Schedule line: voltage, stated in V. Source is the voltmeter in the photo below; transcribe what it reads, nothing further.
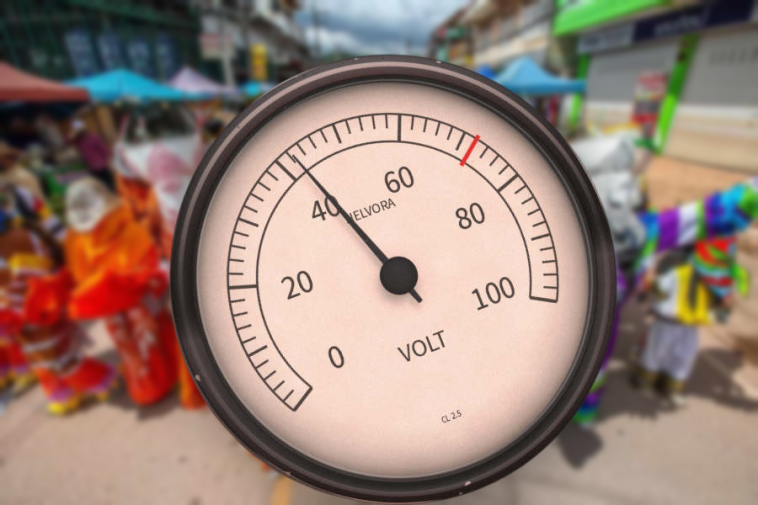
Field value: 42 V
